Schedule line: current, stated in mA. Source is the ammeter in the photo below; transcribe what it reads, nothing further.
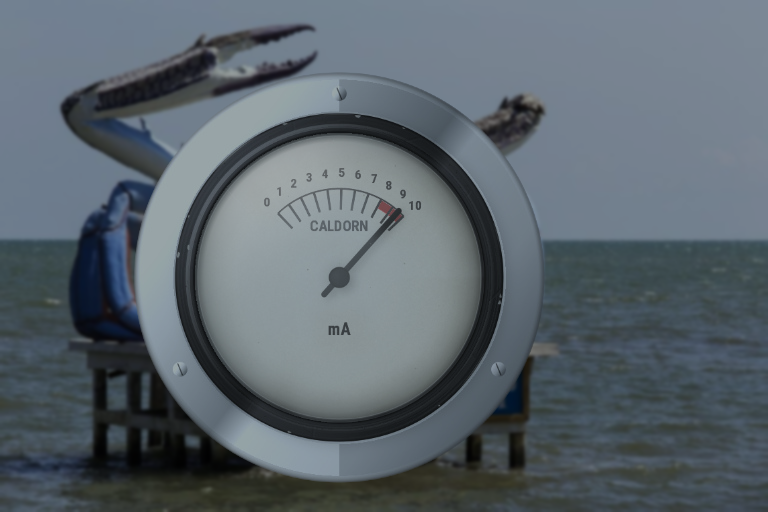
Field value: 9.5 mA
